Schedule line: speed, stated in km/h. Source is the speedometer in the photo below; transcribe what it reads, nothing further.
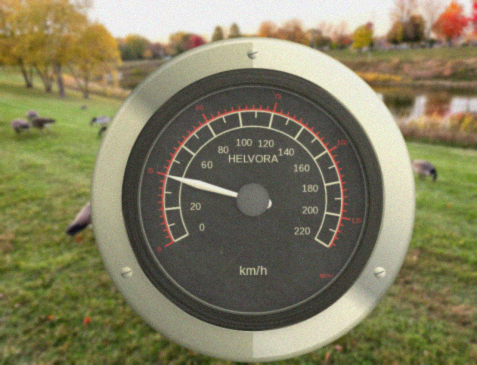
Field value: 40 km/h
